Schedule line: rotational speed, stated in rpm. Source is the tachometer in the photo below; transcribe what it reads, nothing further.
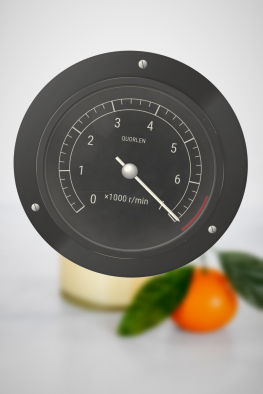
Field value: 6900 rpm
